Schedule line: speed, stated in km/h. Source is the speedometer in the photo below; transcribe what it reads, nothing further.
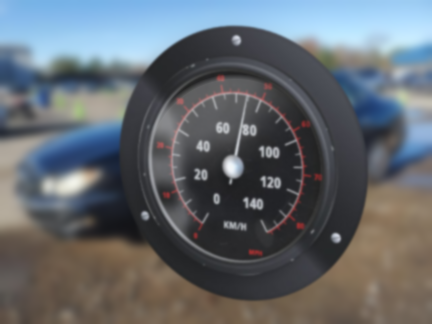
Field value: 75 km/h
